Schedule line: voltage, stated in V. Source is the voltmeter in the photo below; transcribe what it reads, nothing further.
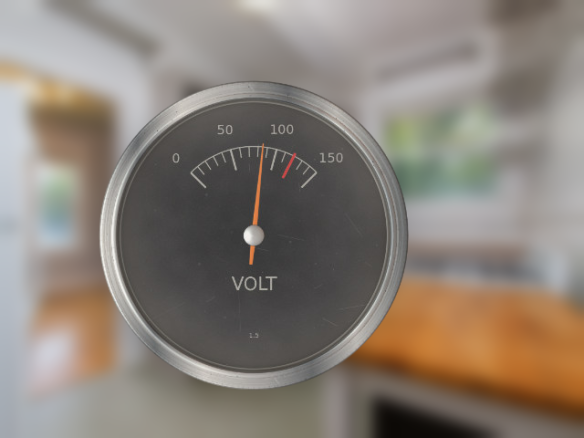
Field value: 85 V
